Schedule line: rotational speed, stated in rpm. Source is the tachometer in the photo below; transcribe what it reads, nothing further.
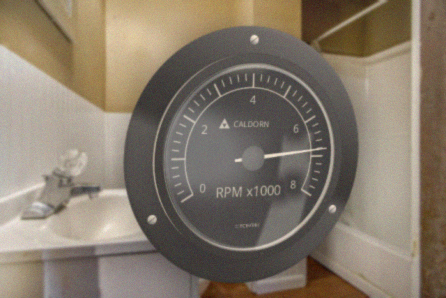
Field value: 6800 rpm
